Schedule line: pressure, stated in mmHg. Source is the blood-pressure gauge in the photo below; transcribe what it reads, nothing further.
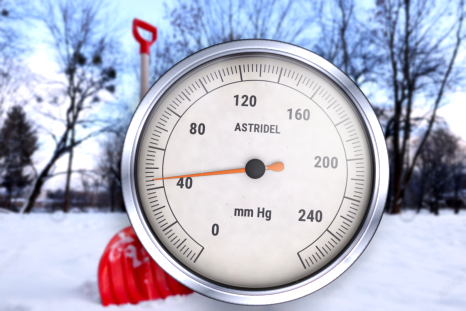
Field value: 44 mmHg
